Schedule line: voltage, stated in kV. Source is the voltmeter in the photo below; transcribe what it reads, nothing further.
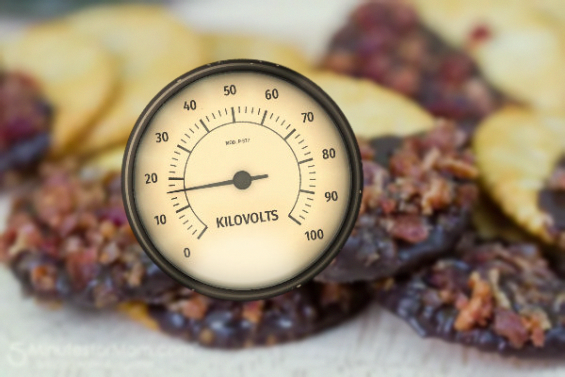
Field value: 16 kV
